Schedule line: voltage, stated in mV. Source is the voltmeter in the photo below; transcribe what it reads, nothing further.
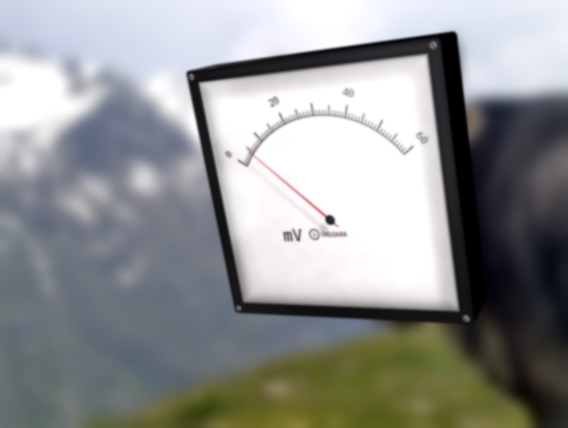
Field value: 5 mV
